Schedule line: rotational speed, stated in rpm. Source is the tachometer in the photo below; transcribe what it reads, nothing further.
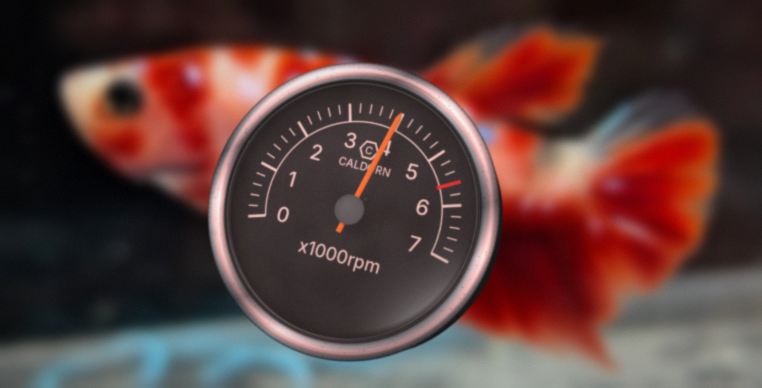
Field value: 4000 rpm
